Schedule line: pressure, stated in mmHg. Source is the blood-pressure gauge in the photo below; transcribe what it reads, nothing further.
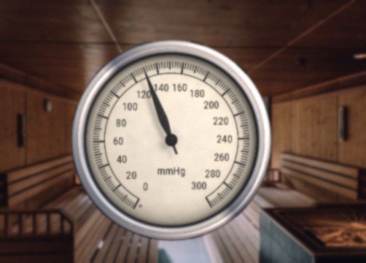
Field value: 130 mmHg
